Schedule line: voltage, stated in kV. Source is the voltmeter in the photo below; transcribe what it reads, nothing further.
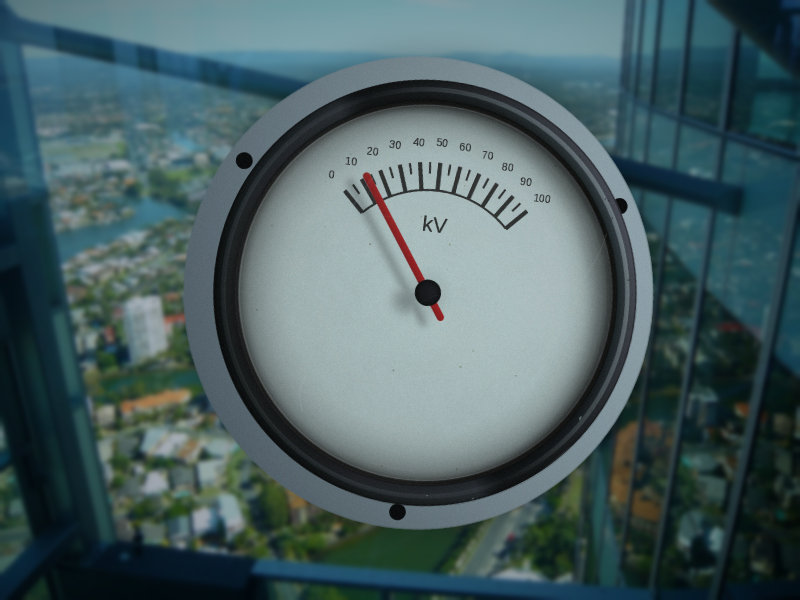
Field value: 12.5 kV
